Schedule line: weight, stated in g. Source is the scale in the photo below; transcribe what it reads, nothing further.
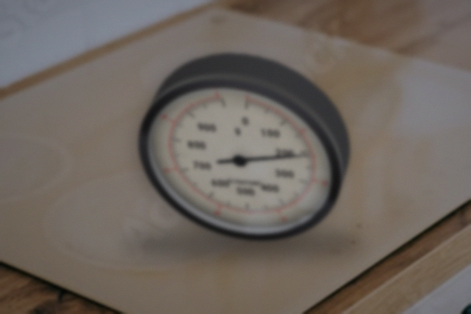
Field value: 200 g
